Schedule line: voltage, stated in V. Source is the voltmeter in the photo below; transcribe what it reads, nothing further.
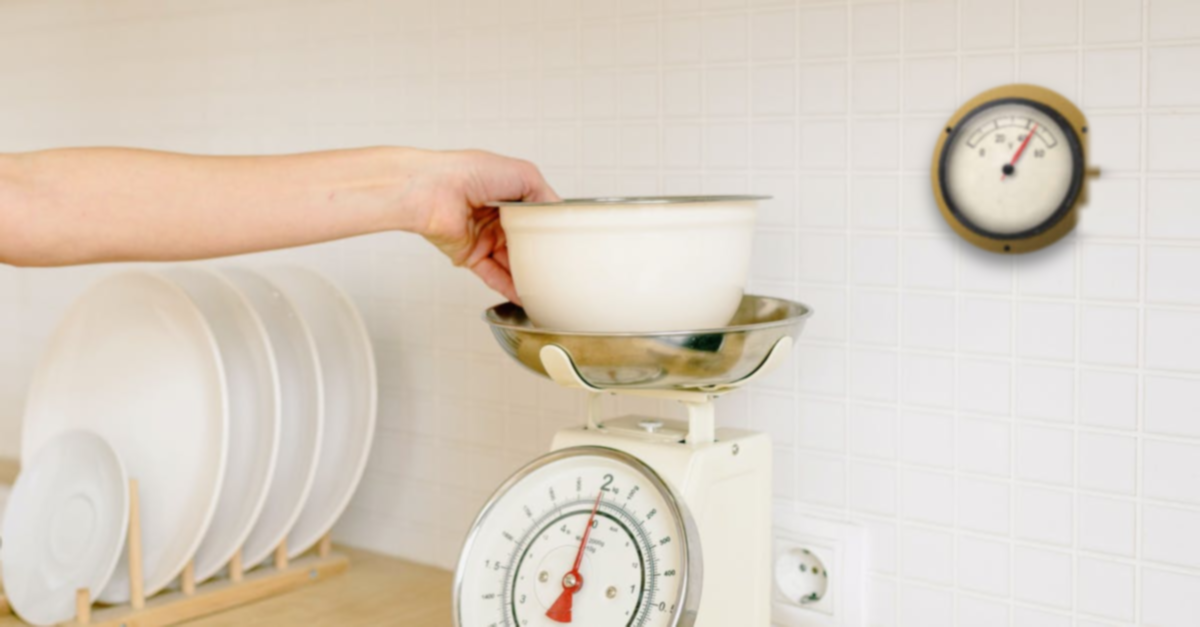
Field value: 45 V
